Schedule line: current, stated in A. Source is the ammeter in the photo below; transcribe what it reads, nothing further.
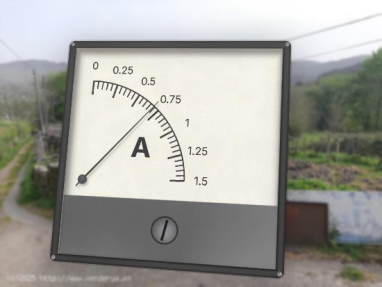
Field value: 0.7 A
